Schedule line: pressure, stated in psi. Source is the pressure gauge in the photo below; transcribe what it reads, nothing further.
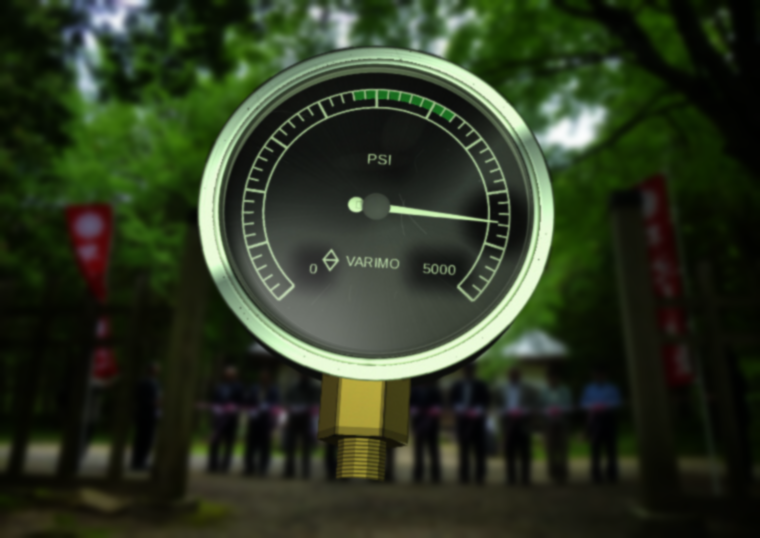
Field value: 4300 psi
